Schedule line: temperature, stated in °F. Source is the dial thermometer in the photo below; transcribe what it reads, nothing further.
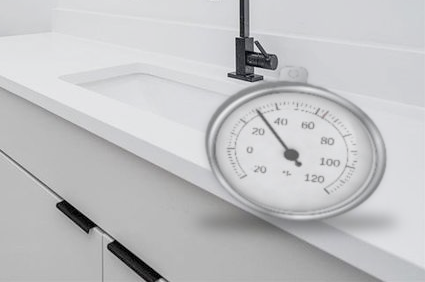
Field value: 30 °F
